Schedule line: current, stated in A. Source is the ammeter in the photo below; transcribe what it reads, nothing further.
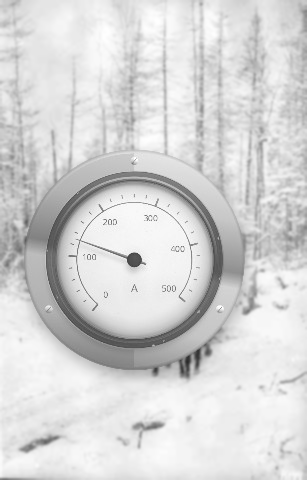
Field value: 130 A
